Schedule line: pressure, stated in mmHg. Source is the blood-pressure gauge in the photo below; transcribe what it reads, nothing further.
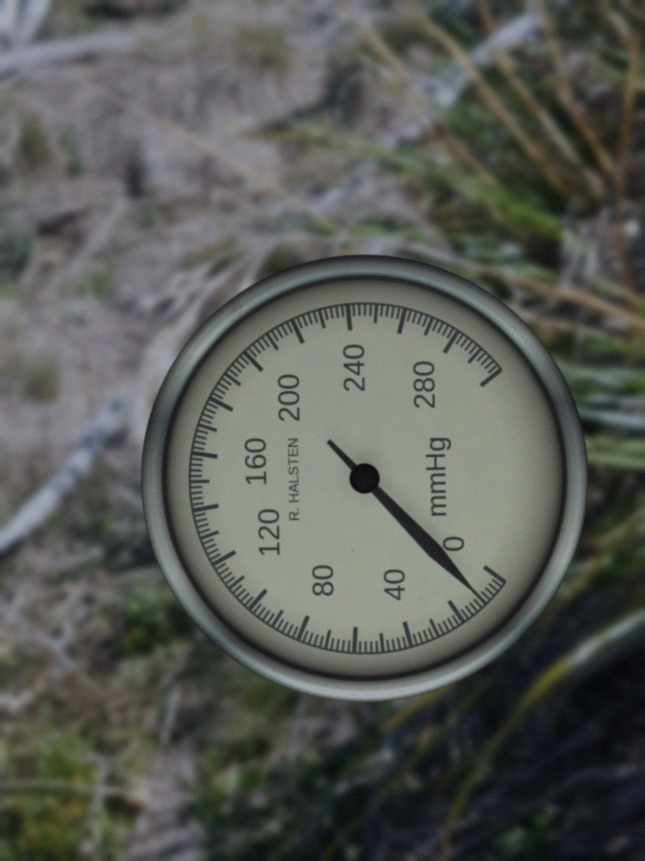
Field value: 10 mmHg
